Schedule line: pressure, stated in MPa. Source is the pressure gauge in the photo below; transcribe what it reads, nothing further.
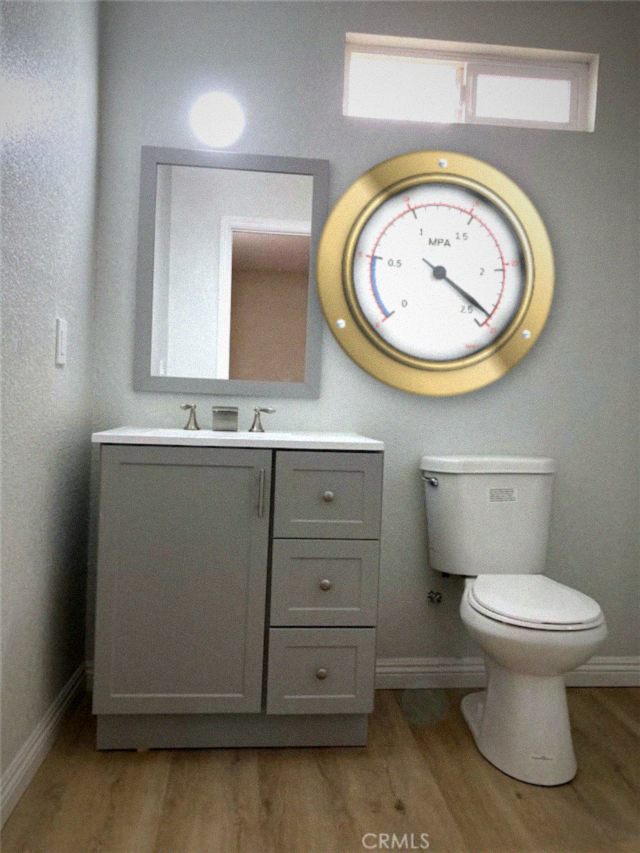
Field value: 2.4 MPa
